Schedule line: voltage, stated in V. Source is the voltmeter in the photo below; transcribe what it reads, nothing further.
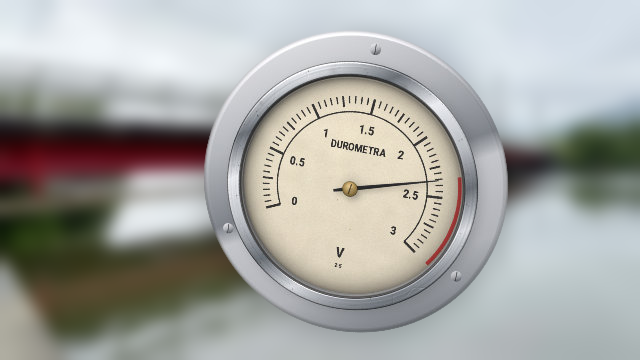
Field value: 2.35 V
